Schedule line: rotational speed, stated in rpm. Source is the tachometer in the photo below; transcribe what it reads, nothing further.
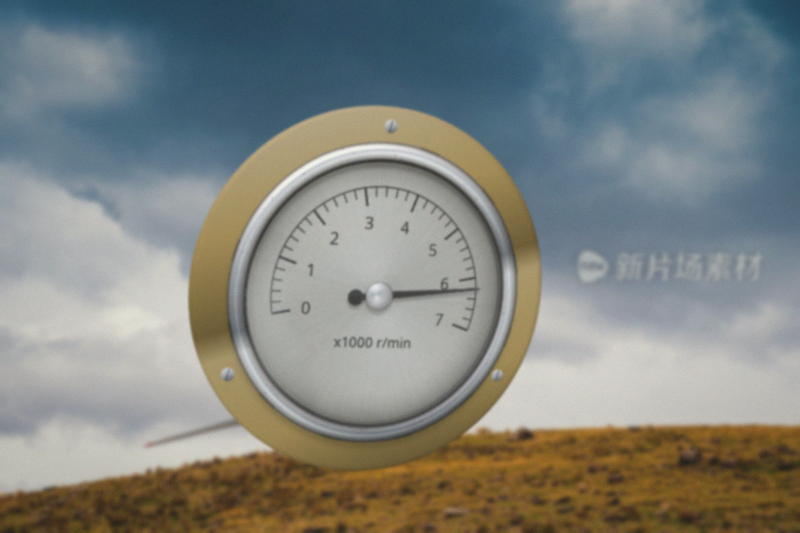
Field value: 6200 rpm
